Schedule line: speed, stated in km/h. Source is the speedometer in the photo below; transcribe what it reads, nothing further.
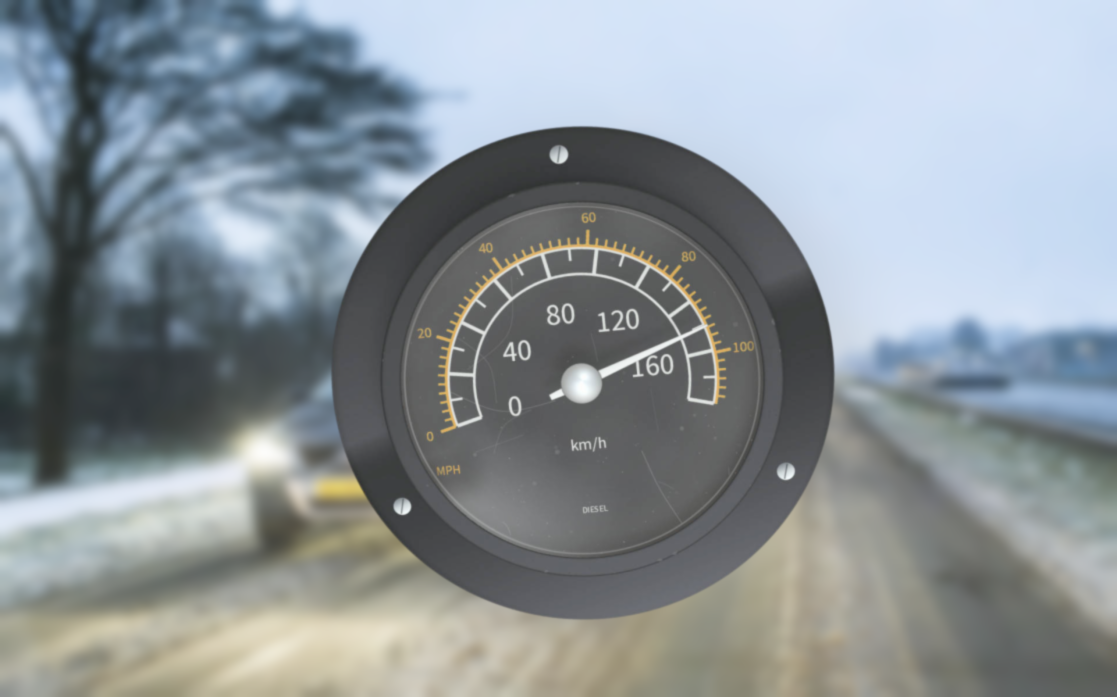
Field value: 150 km/h
